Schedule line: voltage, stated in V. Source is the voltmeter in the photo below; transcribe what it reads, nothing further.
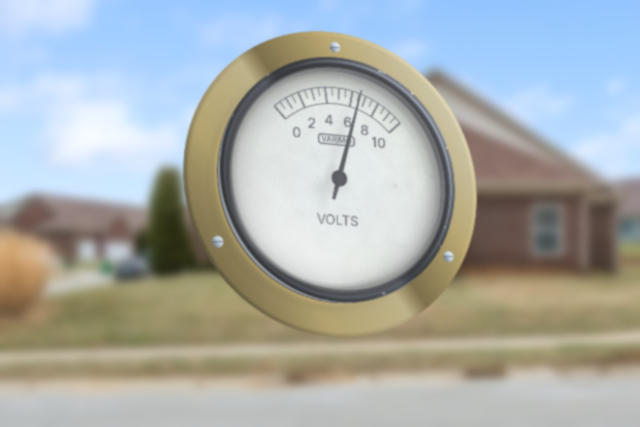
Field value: 6.5 V
